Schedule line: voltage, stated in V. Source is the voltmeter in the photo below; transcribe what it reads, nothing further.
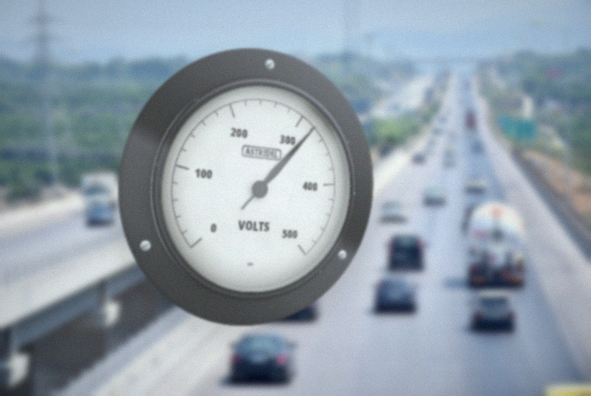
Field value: 320 V
